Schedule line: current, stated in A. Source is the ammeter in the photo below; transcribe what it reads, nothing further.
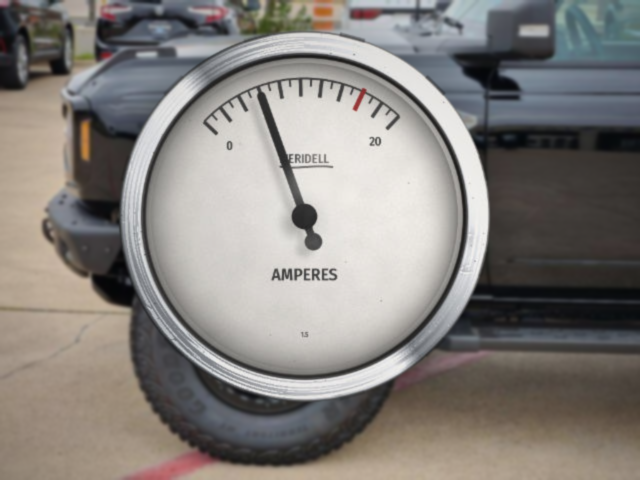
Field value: 6 A
